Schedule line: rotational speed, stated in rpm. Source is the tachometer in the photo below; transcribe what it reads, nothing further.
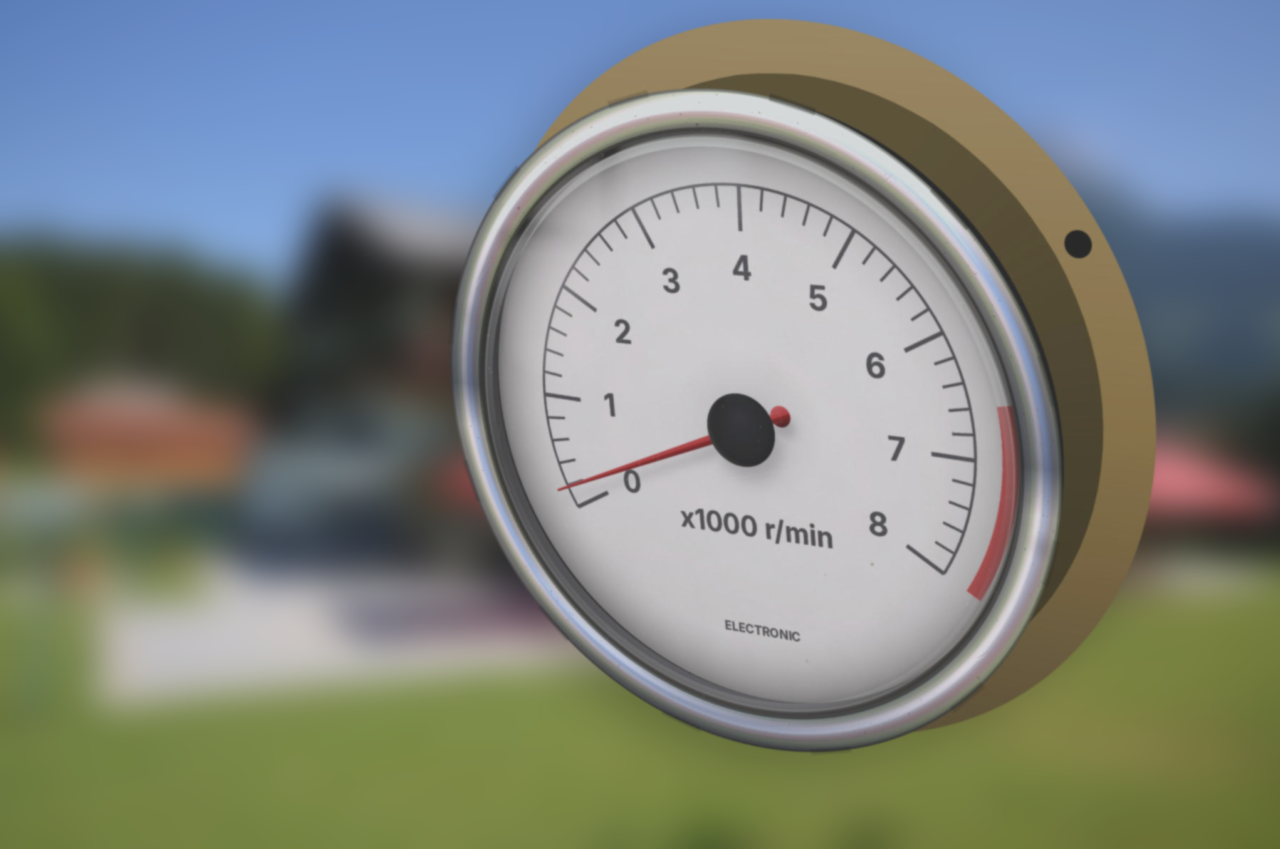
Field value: 200 rpm
